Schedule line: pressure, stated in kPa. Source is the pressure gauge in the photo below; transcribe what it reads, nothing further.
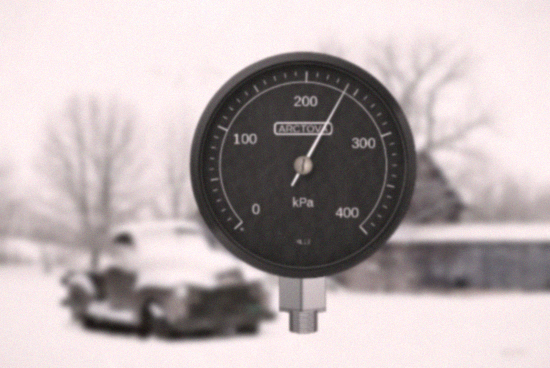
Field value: 240 kPa
